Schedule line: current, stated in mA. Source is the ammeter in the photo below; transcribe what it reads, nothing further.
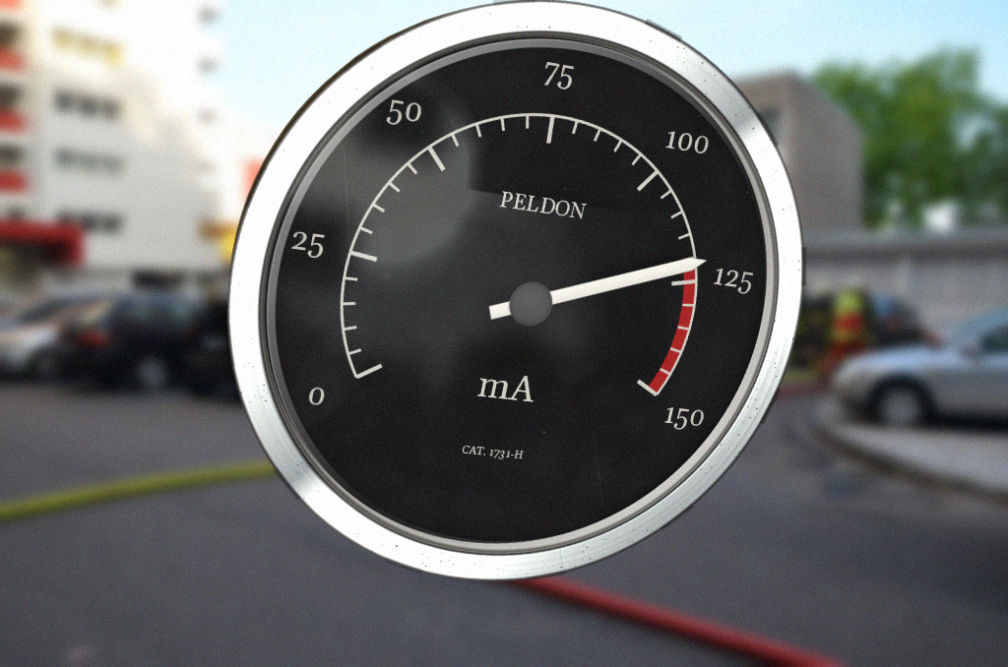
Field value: 120 mA
